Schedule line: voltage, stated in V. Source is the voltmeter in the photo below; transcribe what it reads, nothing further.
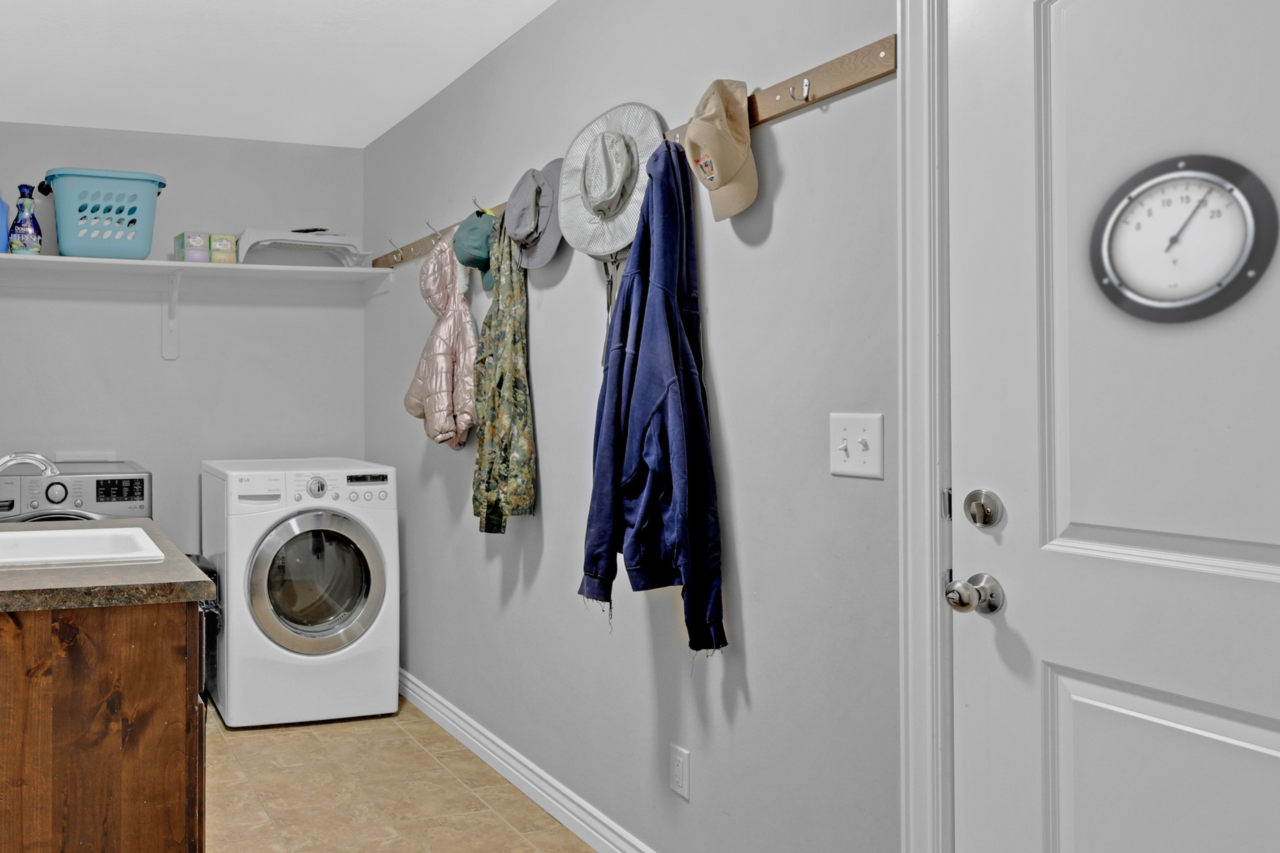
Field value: 20 V
